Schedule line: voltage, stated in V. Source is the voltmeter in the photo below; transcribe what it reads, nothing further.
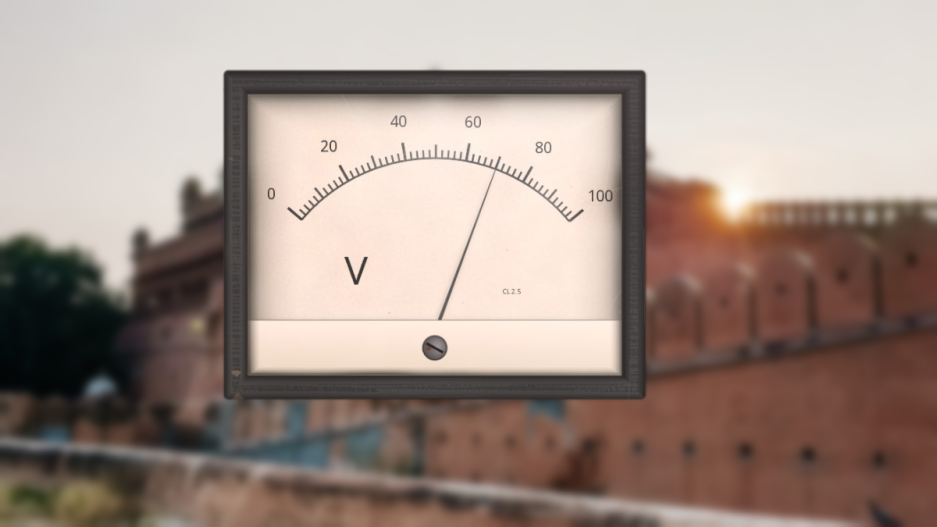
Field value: 70 V
